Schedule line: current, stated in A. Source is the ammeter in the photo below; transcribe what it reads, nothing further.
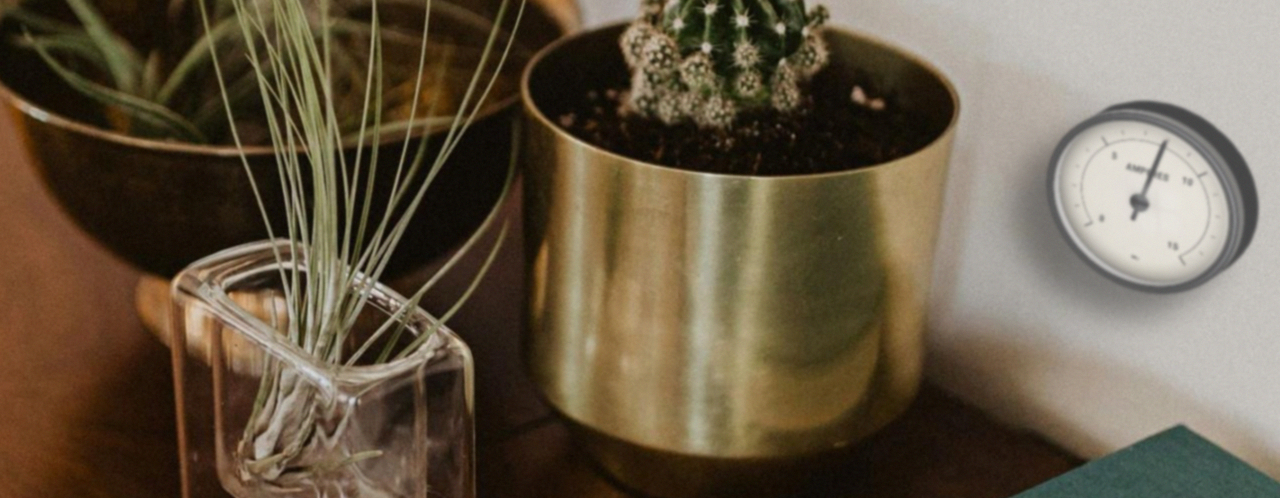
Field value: 8 A
